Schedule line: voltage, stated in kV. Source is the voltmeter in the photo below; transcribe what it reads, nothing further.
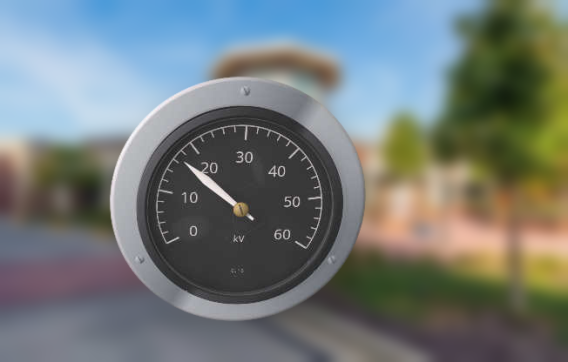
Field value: 17 kV
